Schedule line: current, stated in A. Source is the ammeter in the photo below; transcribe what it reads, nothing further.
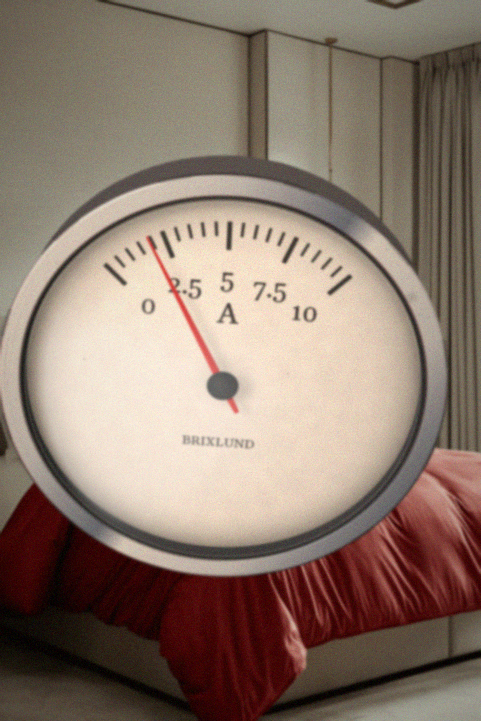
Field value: 2 A
